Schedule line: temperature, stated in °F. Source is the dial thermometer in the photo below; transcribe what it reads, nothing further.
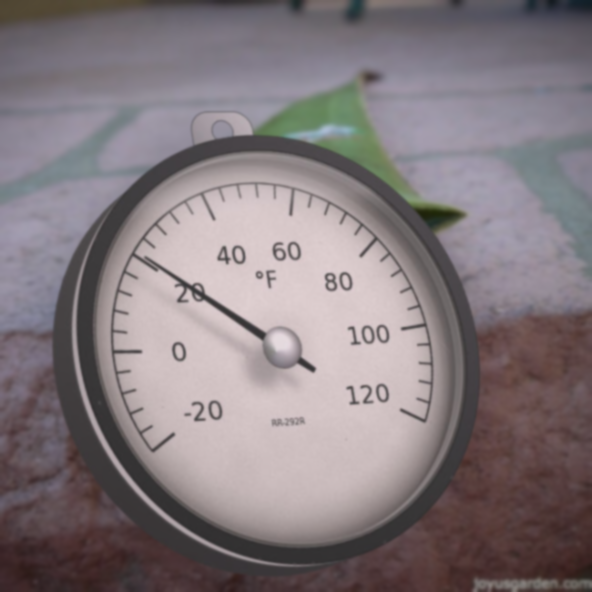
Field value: 20 °F
